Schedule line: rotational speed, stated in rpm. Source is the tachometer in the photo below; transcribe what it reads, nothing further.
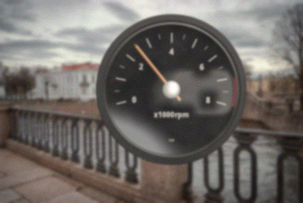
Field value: 2500 rpm
